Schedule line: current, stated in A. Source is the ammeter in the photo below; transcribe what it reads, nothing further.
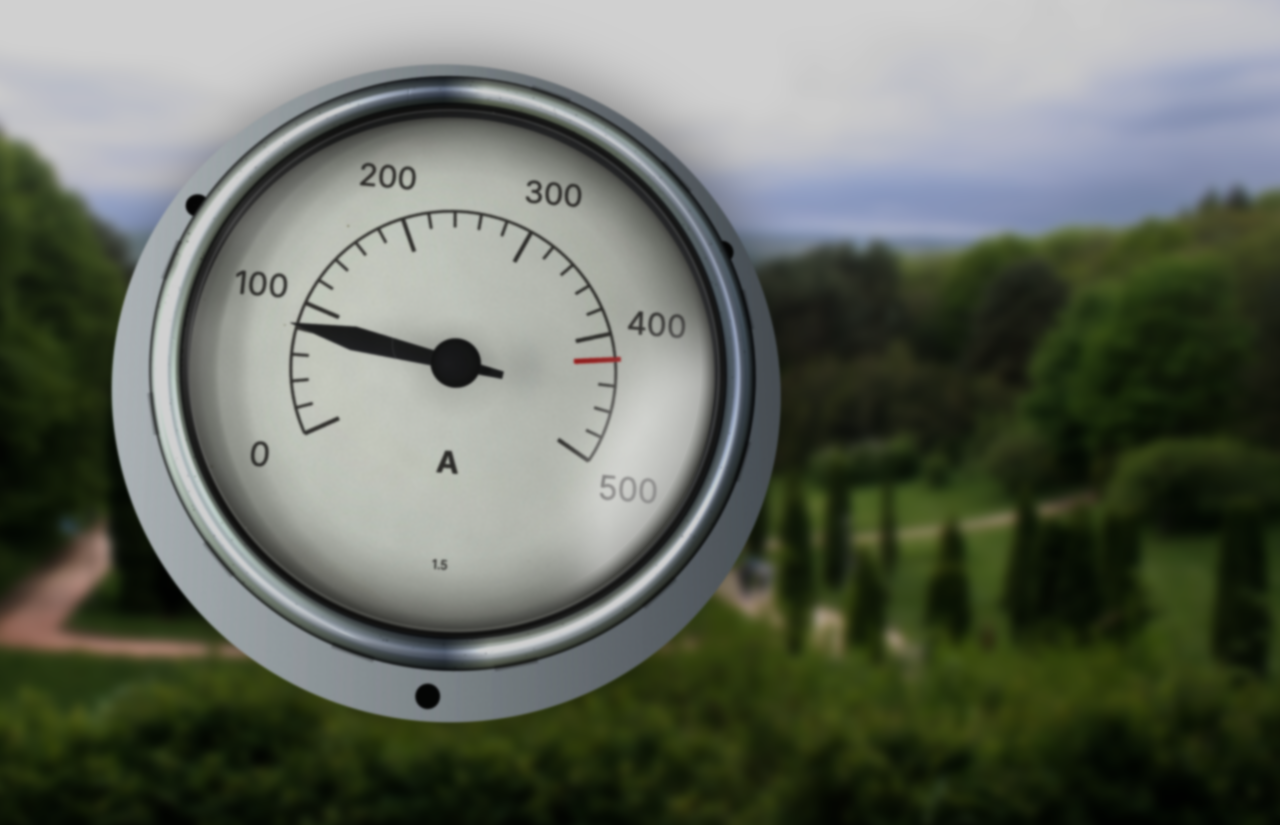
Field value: 80 A
